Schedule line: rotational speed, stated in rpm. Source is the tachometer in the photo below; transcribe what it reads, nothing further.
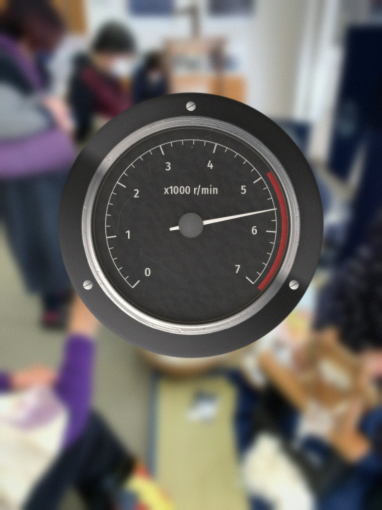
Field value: 5600 rpm
